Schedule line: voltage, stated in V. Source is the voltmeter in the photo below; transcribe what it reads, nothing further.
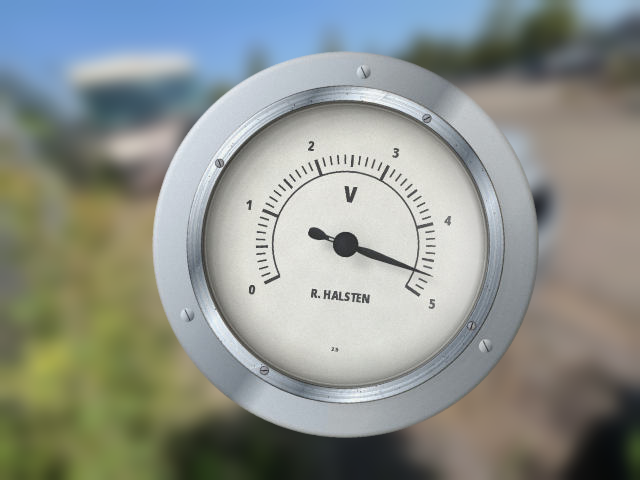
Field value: 4.7 V
